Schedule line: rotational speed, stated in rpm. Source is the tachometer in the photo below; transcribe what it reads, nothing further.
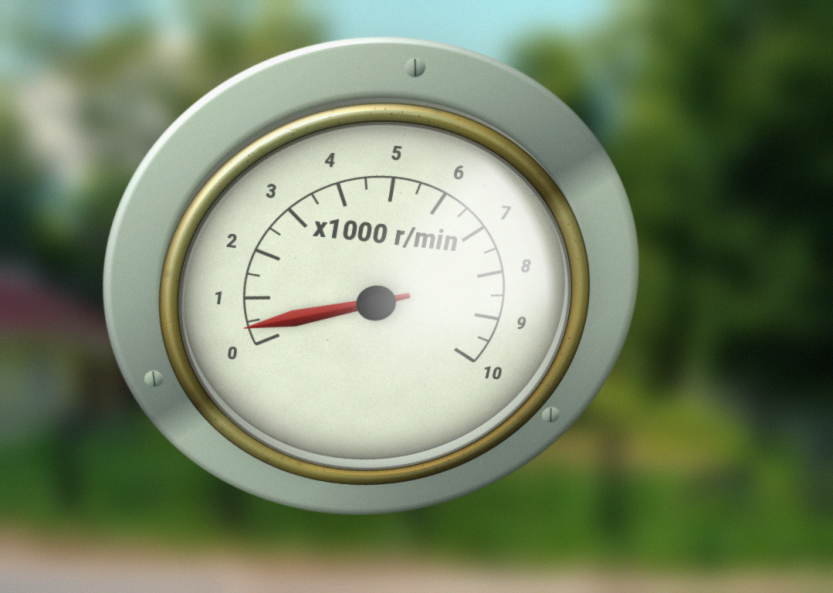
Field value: 500 rpm
